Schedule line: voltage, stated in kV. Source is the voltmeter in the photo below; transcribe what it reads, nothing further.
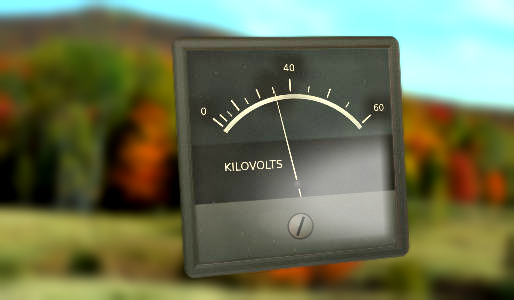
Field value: 35 kV
